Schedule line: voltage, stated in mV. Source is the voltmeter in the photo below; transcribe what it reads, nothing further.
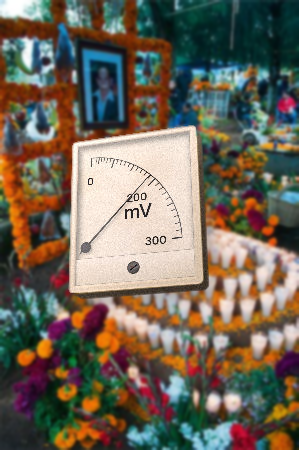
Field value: 190 mV
